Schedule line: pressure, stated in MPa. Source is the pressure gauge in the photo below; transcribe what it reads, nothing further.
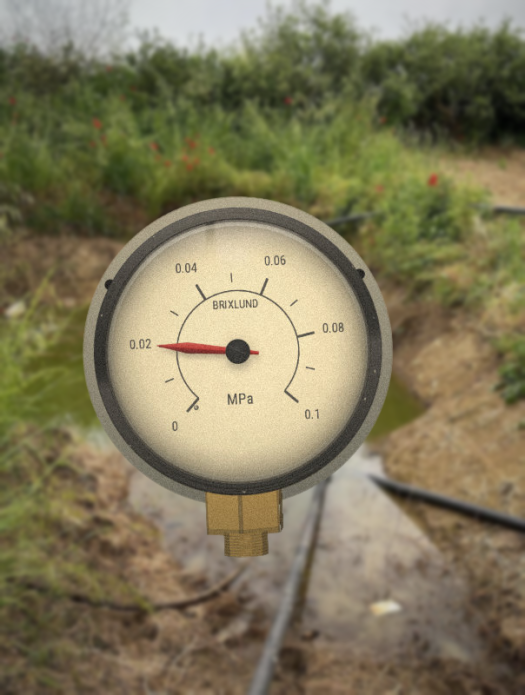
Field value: 0.02 MPa
